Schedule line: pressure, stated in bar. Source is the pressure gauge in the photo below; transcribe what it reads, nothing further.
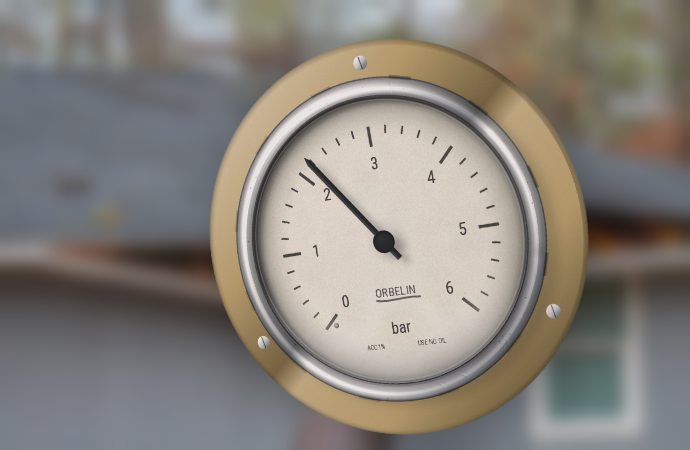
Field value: 2.2 bar
